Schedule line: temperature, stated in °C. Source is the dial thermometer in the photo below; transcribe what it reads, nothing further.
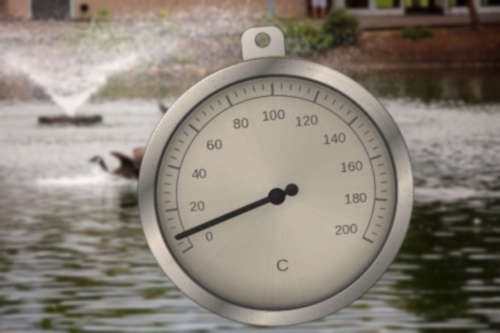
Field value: 8 °C
